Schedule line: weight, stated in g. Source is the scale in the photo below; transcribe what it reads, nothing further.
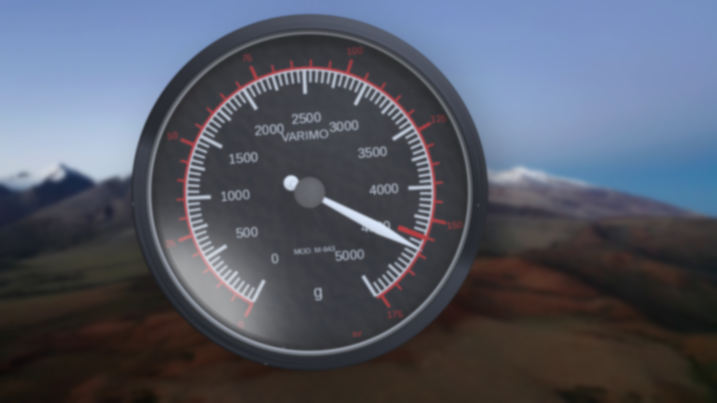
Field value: 4500 g
